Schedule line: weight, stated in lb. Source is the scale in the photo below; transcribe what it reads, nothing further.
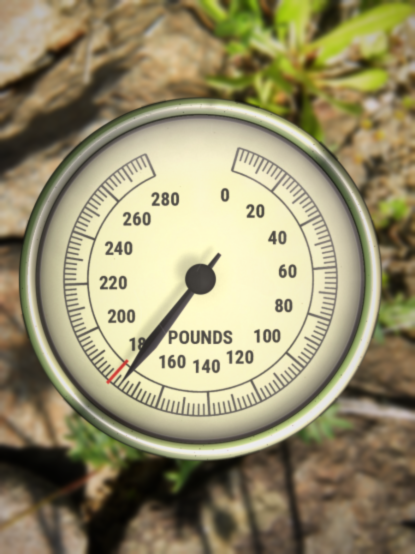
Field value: 176 lb
